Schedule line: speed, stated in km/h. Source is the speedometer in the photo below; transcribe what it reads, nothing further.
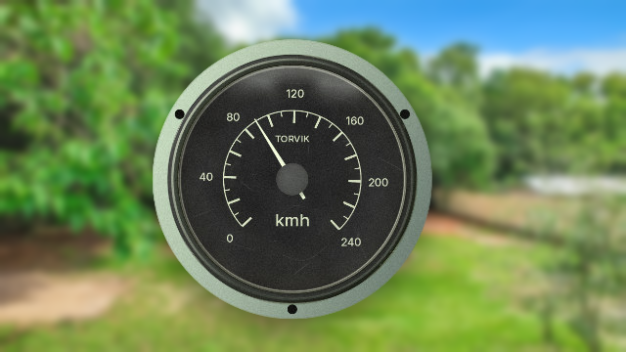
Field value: 90 km/h
